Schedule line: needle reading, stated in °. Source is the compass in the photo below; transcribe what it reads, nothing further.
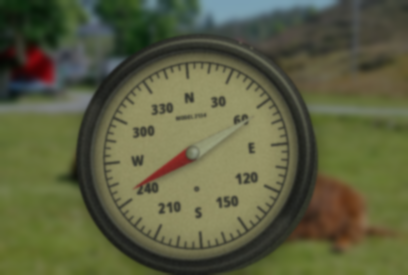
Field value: 245 °
